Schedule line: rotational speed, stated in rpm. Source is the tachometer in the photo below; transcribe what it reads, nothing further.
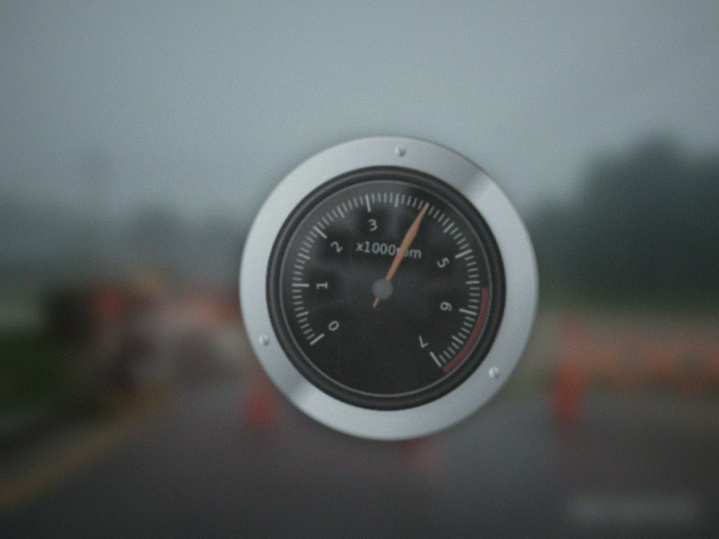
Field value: 4000 rpm
